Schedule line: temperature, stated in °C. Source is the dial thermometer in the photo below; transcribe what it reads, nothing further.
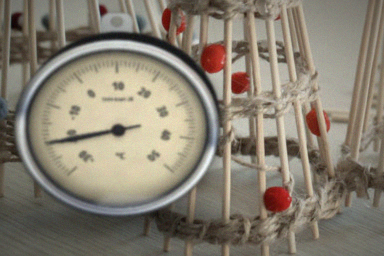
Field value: -20 °C
